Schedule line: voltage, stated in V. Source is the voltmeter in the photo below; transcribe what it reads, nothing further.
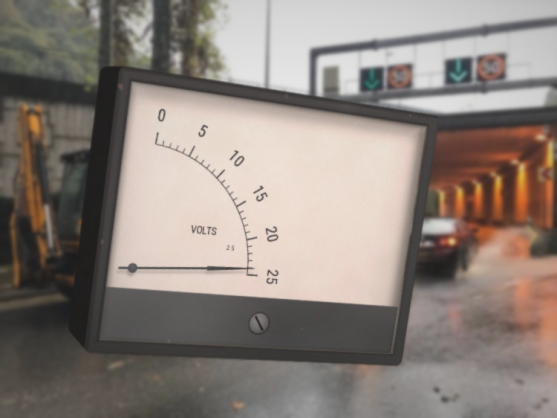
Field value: 24 V
